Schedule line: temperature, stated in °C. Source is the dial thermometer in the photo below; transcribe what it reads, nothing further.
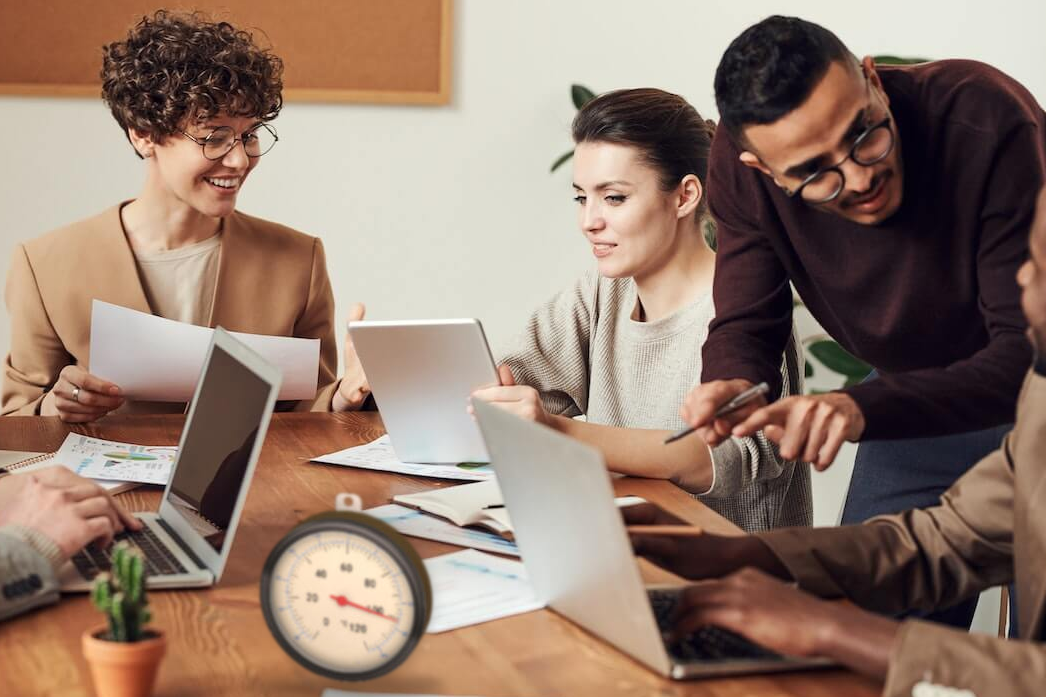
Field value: 100 °C
